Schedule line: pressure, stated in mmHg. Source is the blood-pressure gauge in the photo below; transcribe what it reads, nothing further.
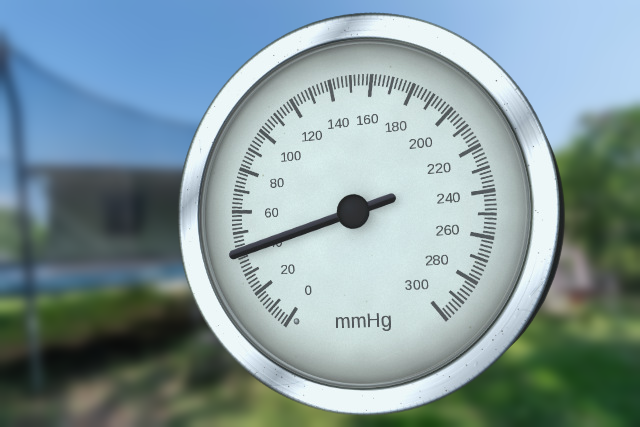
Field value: 40 mmHg
